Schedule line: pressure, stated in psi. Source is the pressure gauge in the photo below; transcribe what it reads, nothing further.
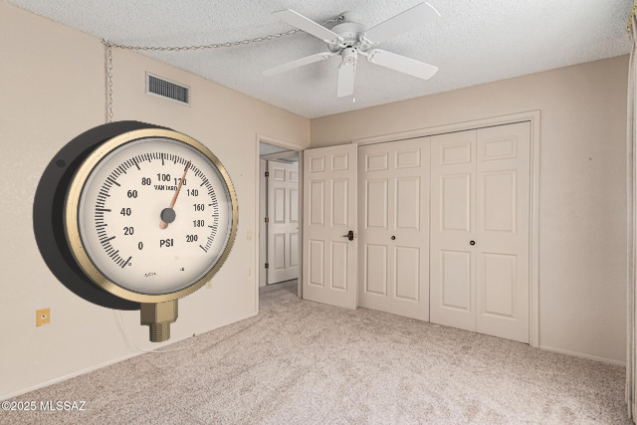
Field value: 120 psi
